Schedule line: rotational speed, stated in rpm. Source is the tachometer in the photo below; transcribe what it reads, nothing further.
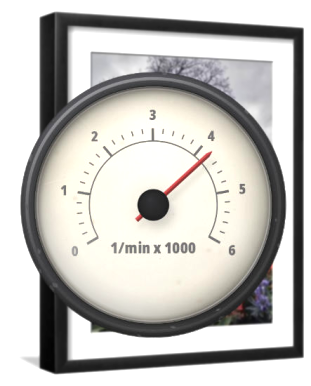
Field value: 4200 rpm
